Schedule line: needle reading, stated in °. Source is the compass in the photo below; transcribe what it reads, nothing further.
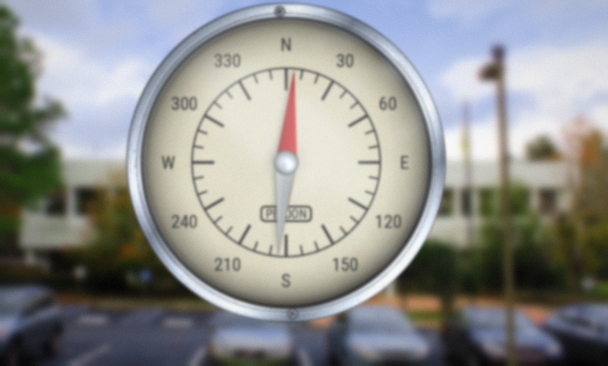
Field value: 5 °
